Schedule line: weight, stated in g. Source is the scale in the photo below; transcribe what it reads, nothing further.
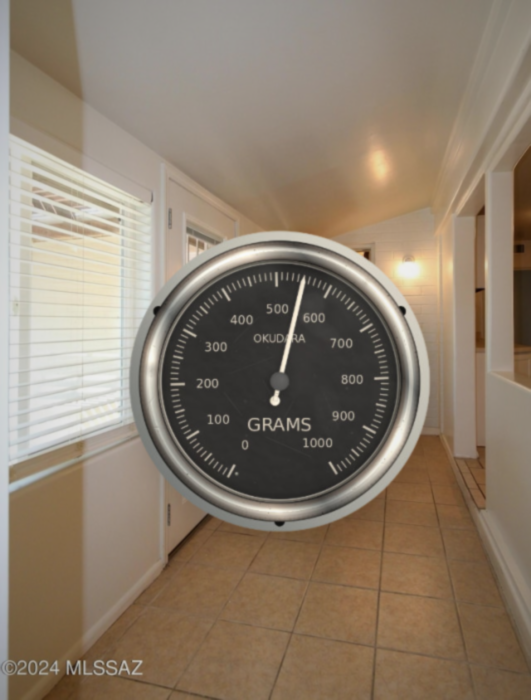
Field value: 550 g
